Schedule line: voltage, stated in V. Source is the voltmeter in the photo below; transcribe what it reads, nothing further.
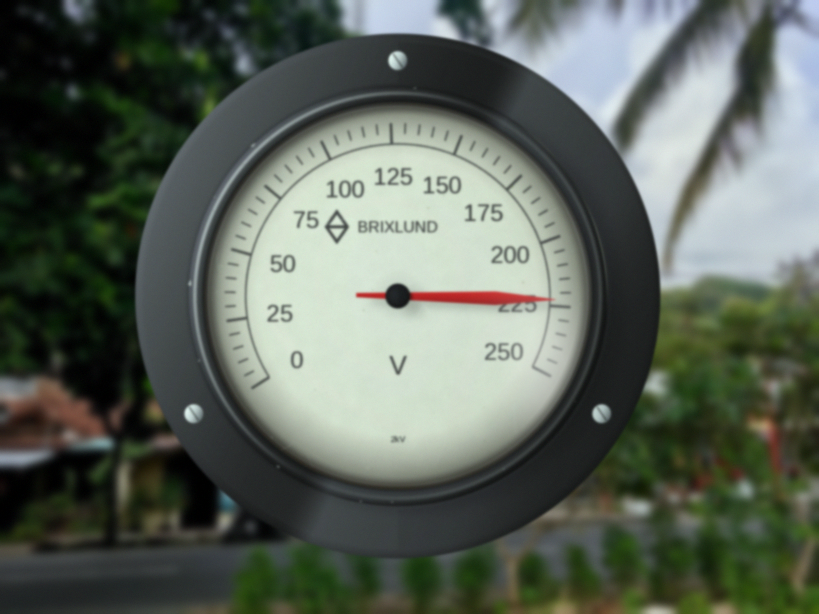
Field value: 222.5 V
